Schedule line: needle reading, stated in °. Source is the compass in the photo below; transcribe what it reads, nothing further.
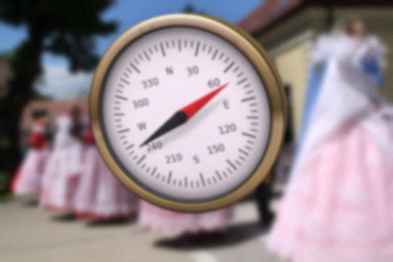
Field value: 70 °
